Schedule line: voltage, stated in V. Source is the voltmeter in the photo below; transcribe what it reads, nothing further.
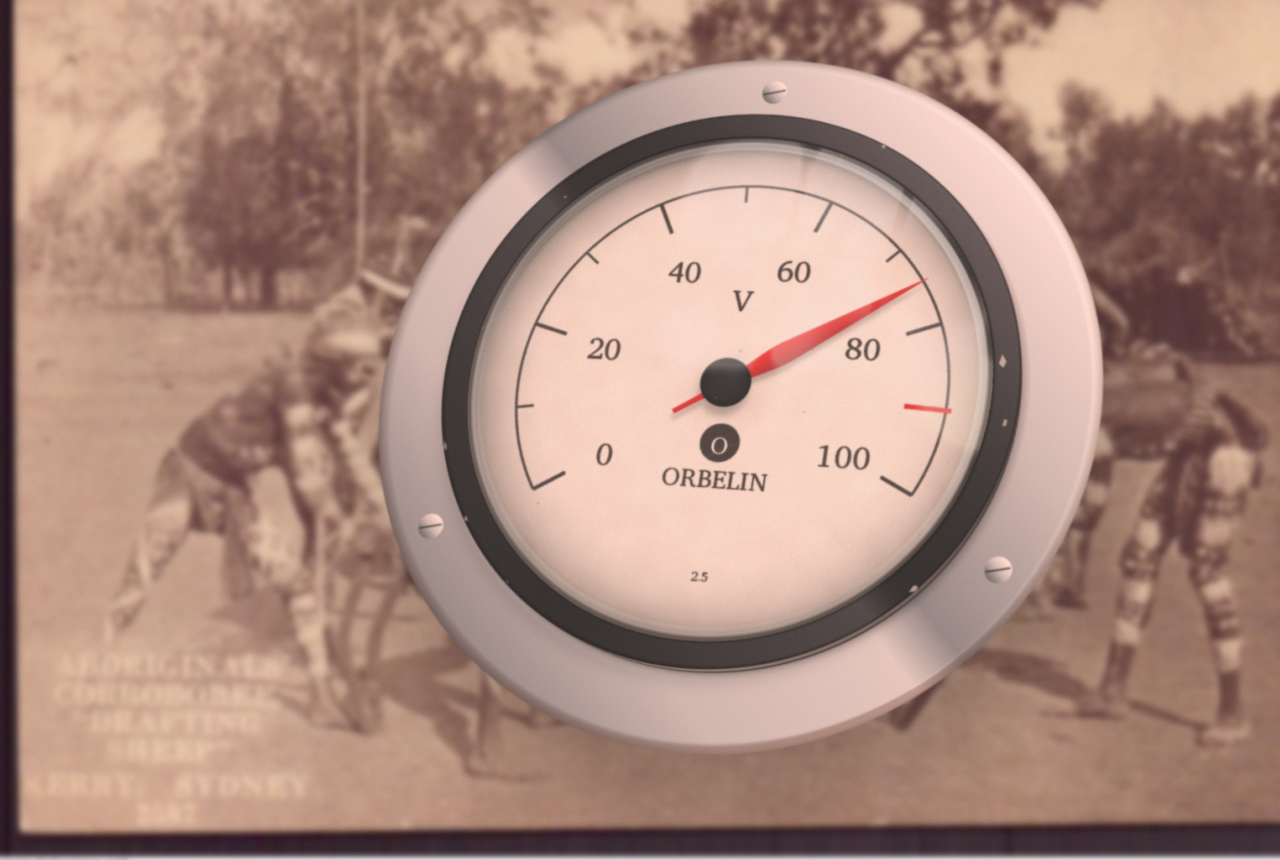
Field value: 75 V
